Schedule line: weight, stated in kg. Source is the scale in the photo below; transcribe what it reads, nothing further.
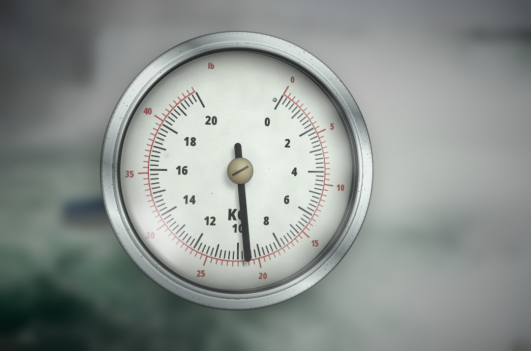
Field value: 9.6 kg
